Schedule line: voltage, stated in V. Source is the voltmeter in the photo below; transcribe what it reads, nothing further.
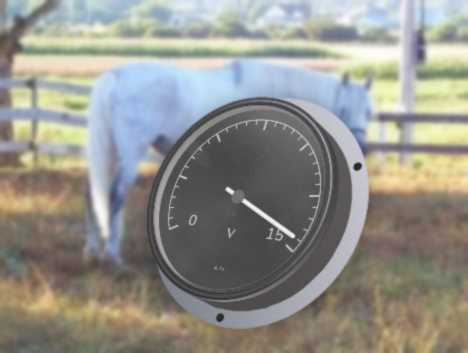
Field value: 14.5 V
